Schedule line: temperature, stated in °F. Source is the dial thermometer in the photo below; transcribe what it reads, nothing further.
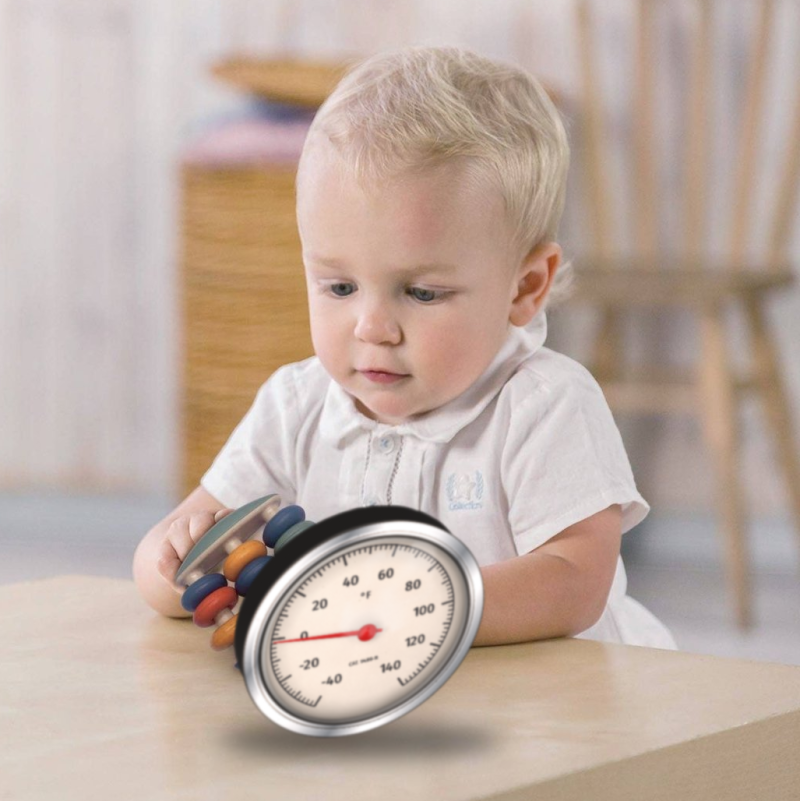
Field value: 0 °F
